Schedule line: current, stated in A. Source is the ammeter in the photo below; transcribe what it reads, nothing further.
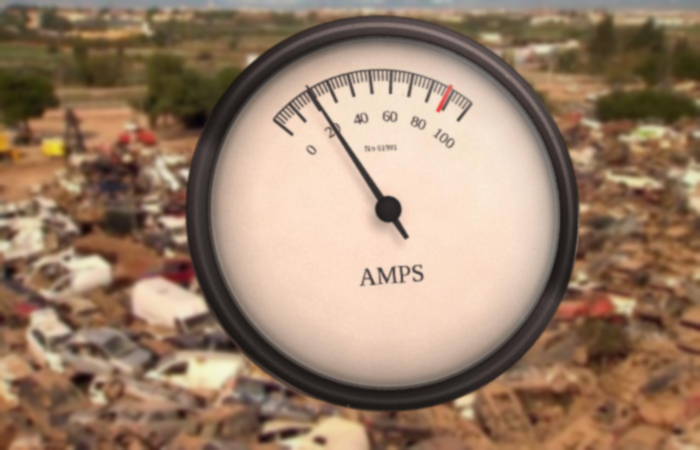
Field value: 20 A
